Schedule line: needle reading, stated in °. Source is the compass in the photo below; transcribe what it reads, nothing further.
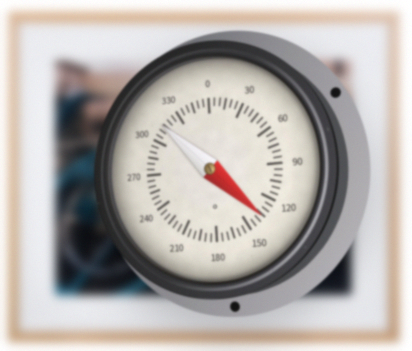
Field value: 135 °
